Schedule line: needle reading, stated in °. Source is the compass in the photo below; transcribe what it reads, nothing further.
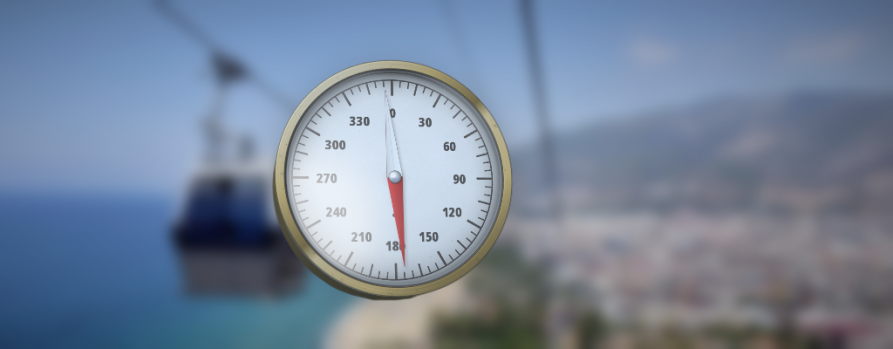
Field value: 175 °
